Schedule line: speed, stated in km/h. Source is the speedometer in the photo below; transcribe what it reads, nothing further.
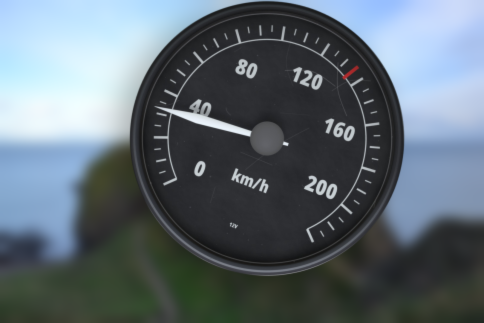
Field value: 32.5 km/h
